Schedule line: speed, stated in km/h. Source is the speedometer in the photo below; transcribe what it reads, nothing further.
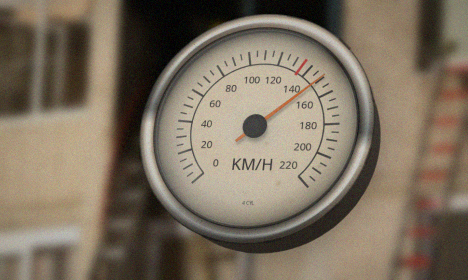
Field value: 150 km/h
